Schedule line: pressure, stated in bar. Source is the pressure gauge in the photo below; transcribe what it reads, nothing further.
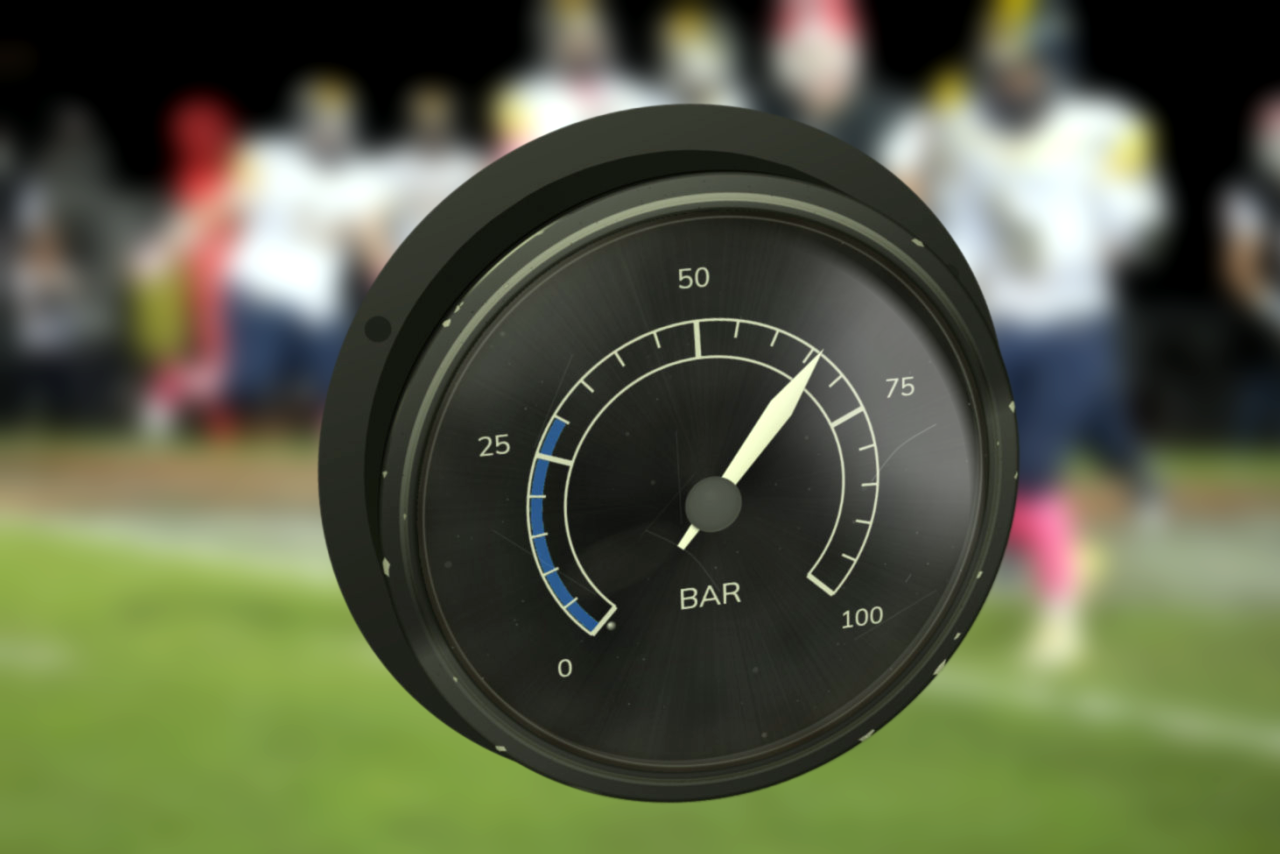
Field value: 65 bar
